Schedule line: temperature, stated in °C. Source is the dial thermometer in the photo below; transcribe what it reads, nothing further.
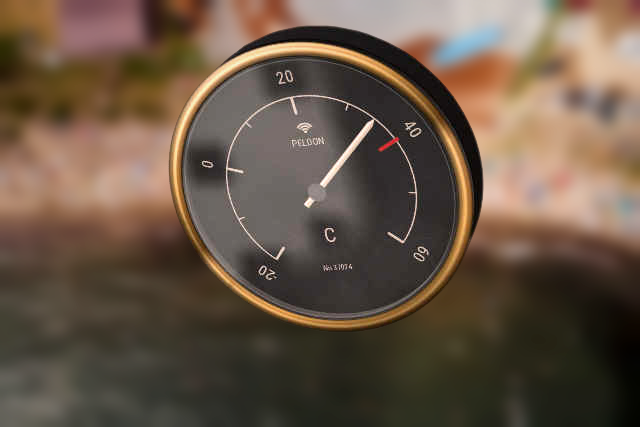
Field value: 35 °C
